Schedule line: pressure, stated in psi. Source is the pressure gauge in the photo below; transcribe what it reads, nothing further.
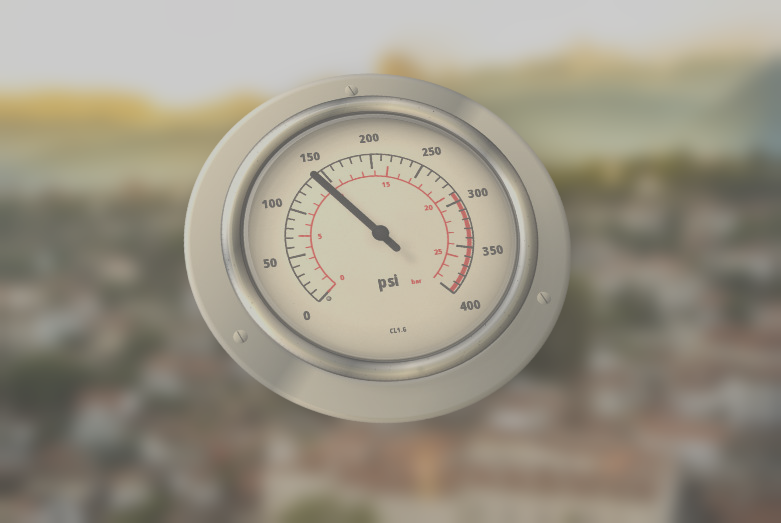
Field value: 140 psi
